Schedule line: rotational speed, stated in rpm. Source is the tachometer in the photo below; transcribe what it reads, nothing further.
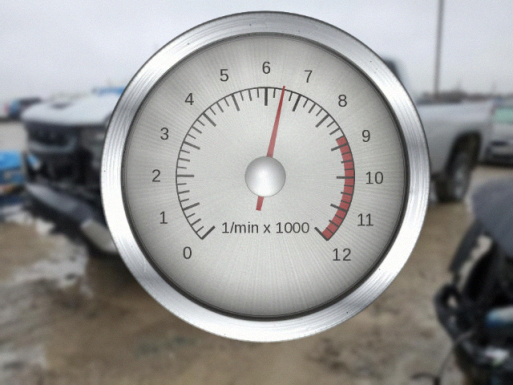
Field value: 6500 rpm
